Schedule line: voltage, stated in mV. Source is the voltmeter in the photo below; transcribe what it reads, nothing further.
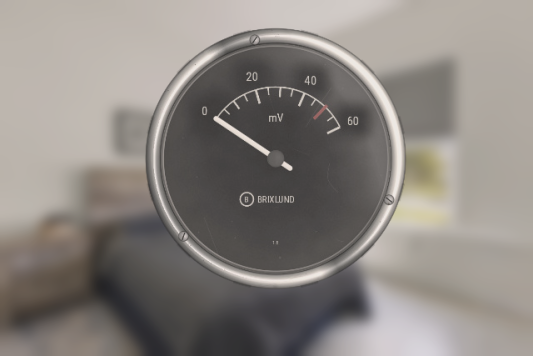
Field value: 0 mV
